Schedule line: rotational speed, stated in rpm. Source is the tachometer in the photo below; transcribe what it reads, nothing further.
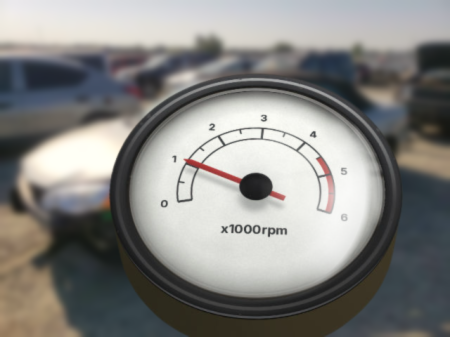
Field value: 1000 rpm
